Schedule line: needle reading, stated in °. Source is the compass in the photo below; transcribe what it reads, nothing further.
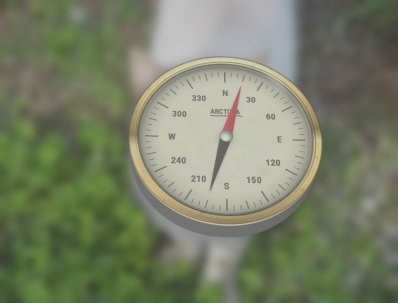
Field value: 15 °
